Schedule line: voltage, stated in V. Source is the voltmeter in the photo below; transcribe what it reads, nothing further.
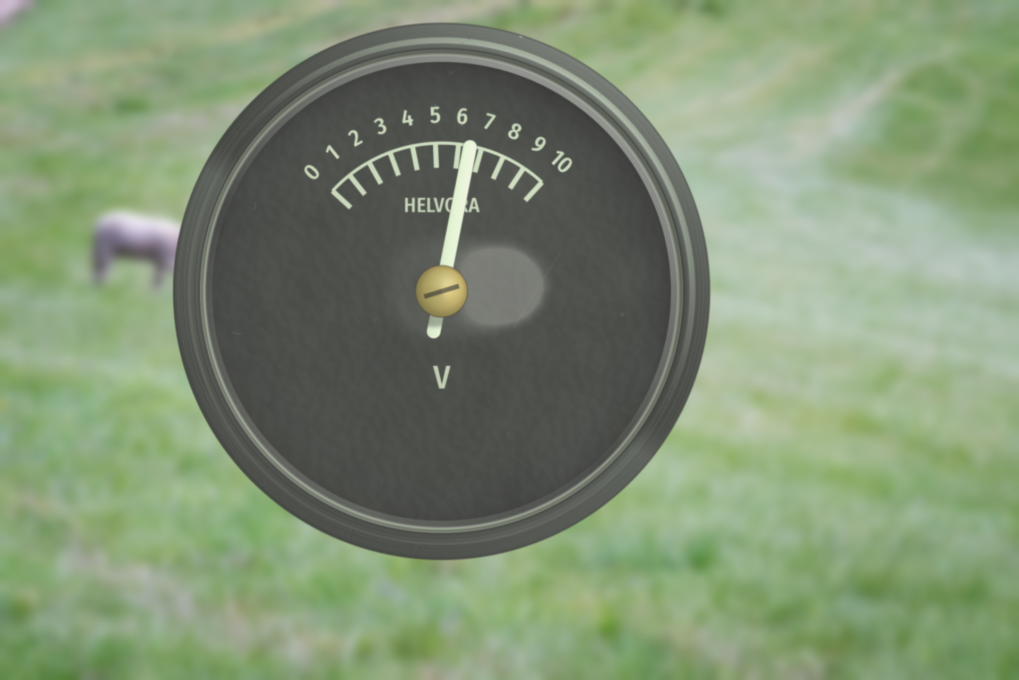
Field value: 6.5 V
